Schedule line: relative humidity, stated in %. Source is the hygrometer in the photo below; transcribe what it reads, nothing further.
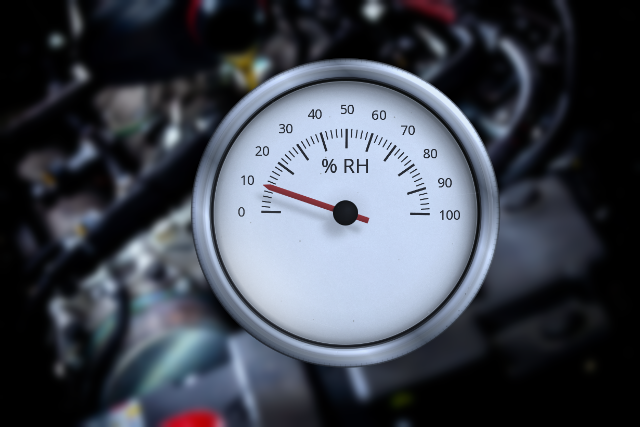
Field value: 10 %
